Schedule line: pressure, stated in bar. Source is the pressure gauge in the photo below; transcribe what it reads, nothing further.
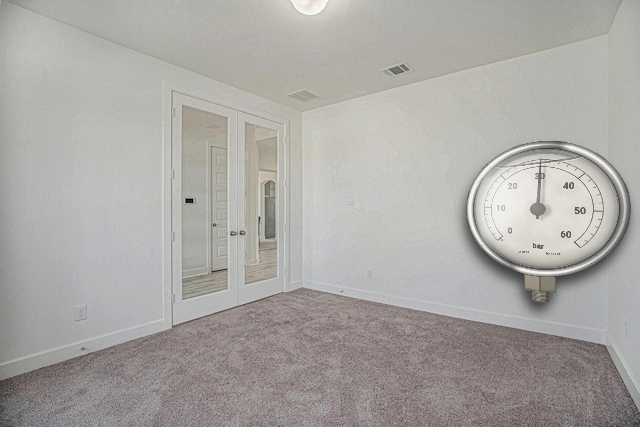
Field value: 30 bar
